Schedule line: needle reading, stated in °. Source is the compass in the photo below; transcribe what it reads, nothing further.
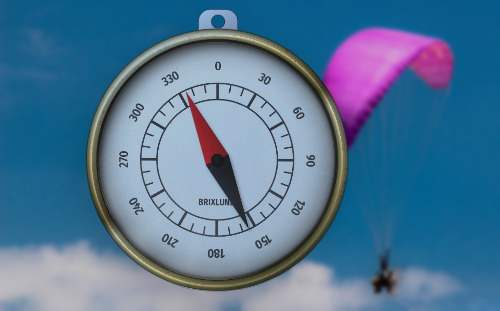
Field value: 335 °
